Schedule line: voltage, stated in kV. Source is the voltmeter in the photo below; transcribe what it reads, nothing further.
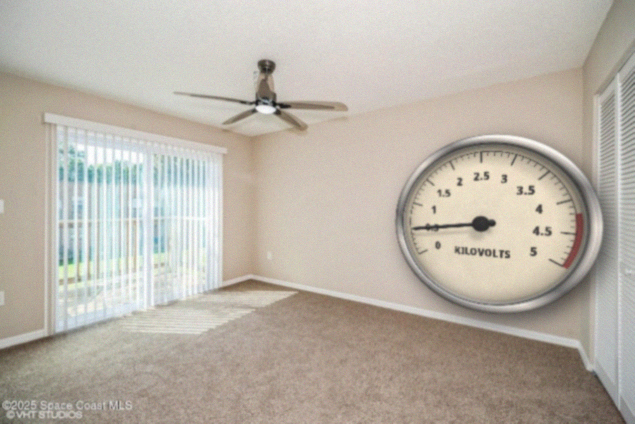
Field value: 0.5 kV
